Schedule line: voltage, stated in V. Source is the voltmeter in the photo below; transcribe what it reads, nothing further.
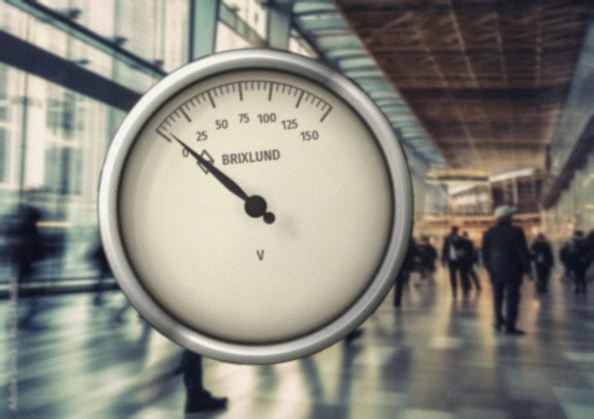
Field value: 5 V
